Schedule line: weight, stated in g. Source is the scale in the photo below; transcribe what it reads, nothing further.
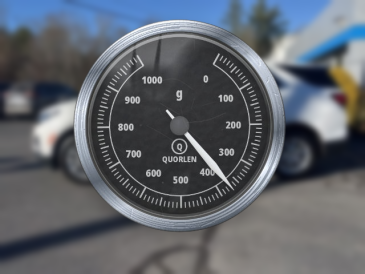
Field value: 370 g
